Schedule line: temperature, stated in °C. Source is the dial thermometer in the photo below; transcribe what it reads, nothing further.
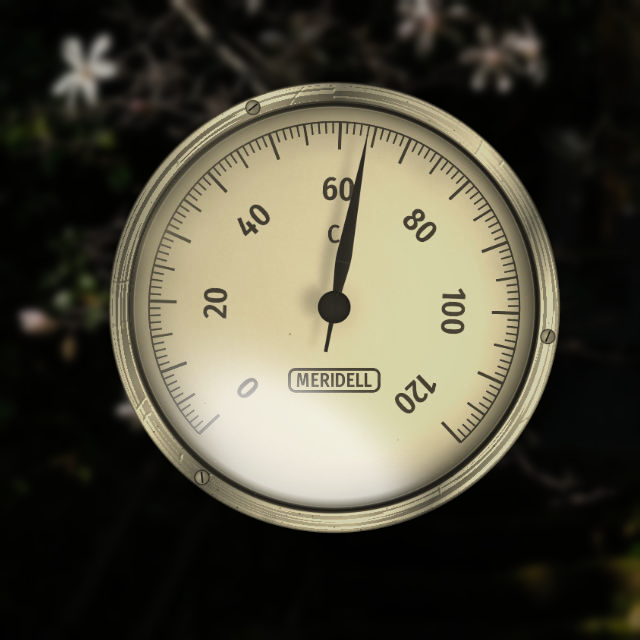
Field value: 64 °C
